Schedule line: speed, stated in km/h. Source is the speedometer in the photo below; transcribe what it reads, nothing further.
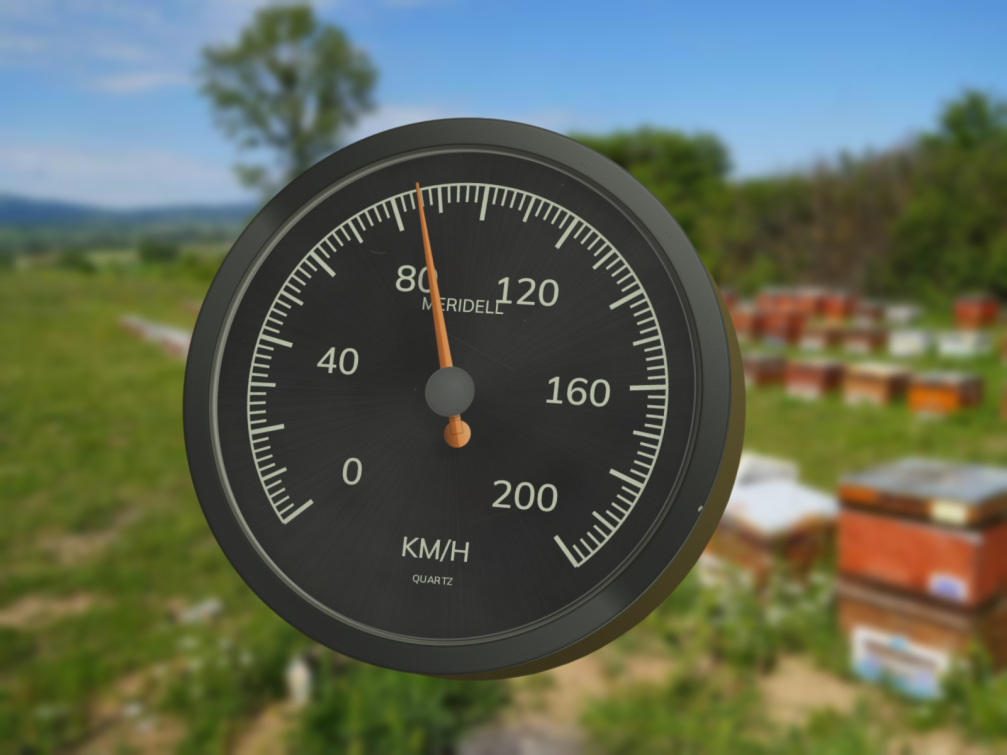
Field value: 86 km/h
